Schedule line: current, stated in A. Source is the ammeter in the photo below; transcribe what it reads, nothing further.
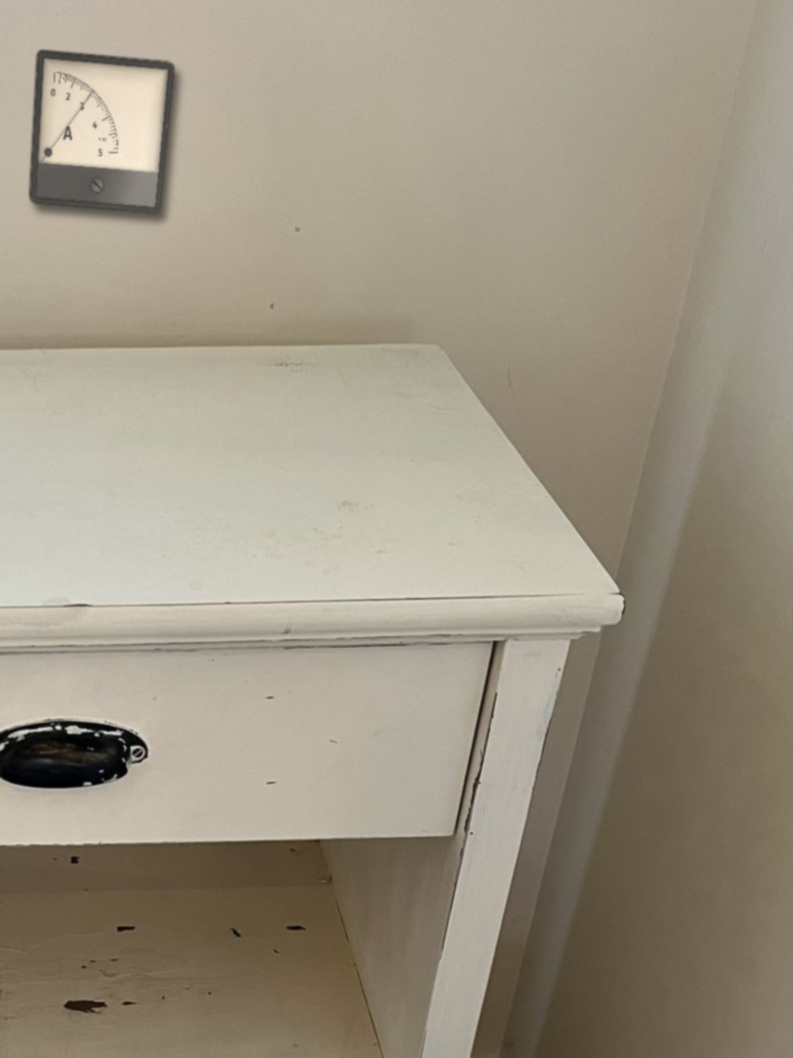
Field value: 3 A
